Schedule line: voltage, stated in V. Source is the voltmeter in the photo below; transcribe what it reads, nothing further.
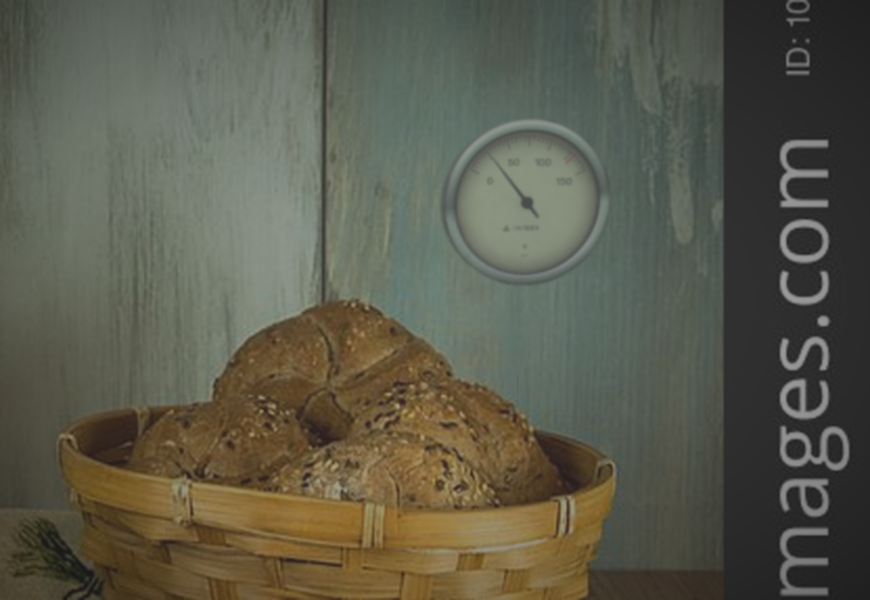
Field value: 25 V
